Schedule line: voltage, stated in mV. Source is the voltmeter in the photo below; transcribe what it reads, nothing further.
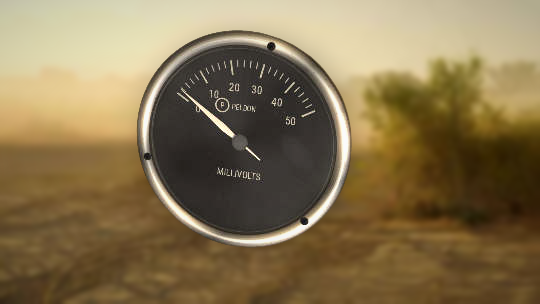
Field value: 2 mV
